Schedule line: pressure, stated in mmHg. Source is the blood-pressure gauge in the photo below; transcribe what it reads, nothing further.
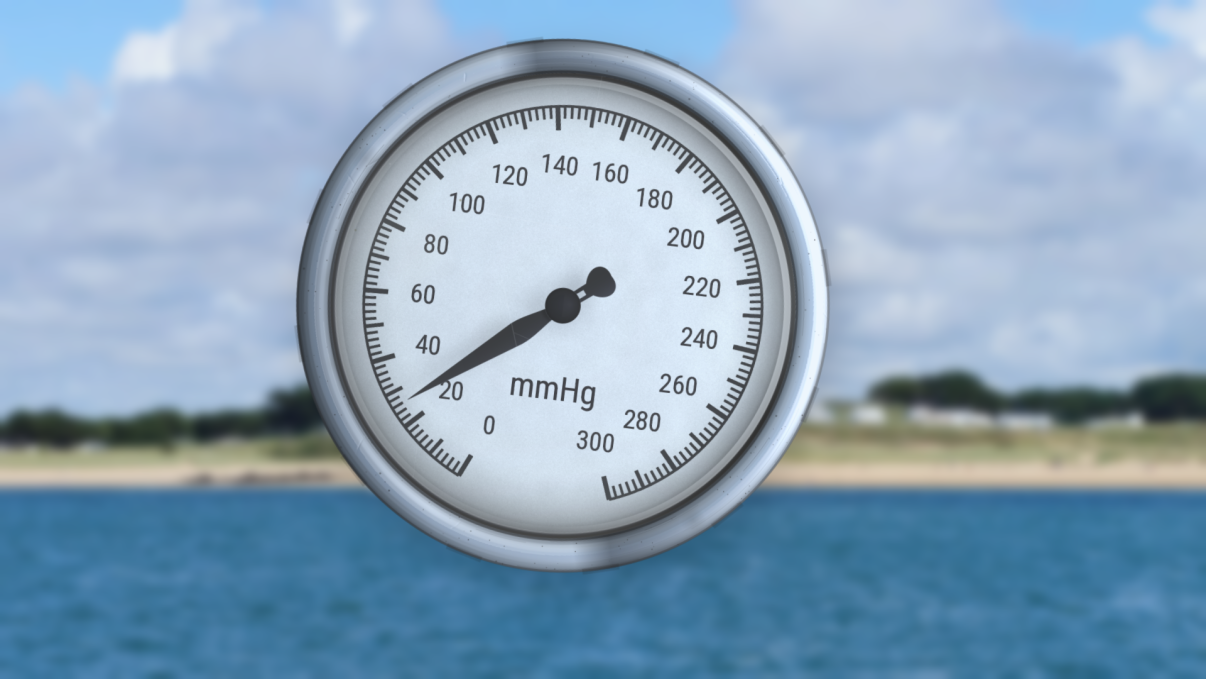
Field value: 26 mmHg
